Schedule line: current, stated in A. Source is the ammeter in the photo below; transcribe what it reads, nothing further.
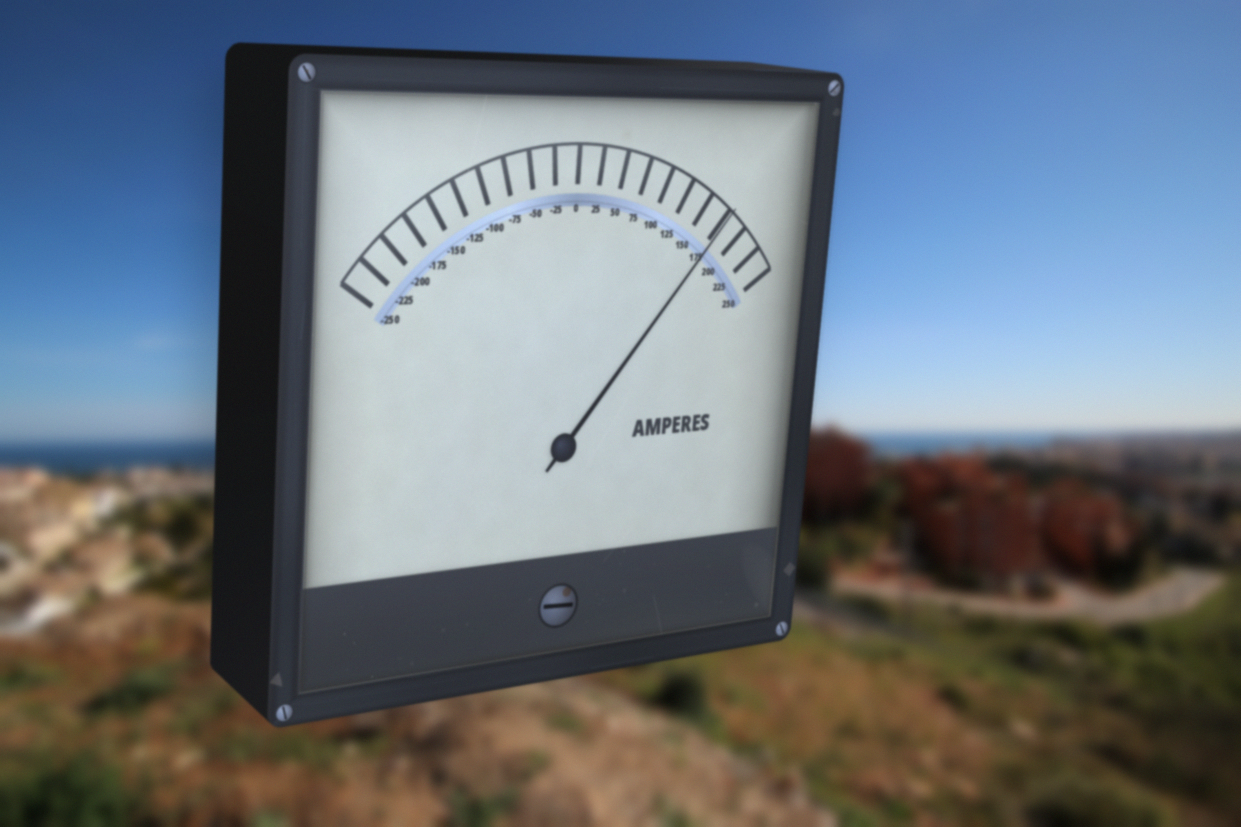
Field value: 175 A
